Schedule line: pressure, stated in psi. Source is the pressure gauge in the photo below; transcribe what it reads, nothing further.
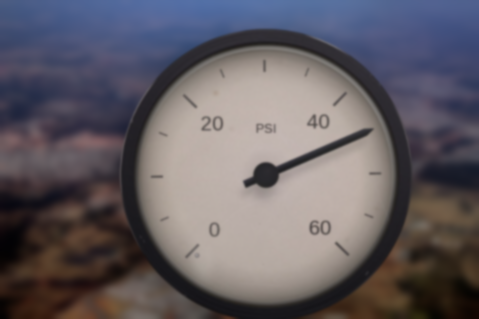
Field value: 45 psi
